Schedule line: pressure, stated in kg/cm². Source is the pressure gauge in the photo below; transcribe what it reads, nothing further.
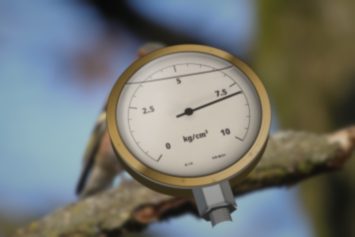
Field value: 8 kg/cm²
